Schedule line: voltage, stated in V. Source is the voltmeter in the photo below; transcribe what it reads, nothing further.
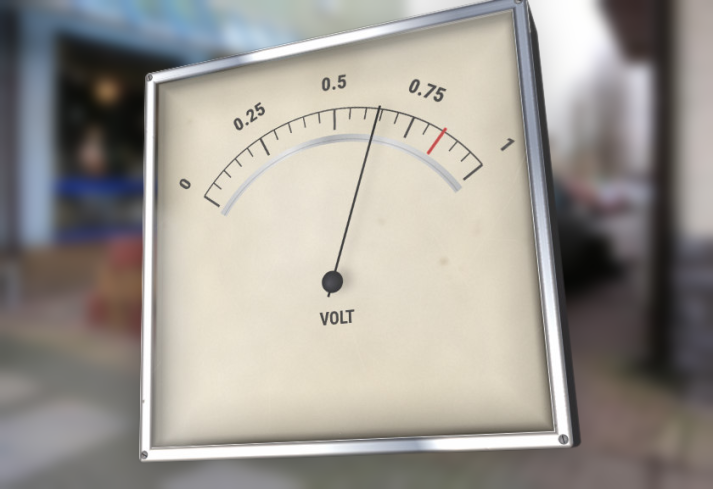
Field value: 0.65 V
